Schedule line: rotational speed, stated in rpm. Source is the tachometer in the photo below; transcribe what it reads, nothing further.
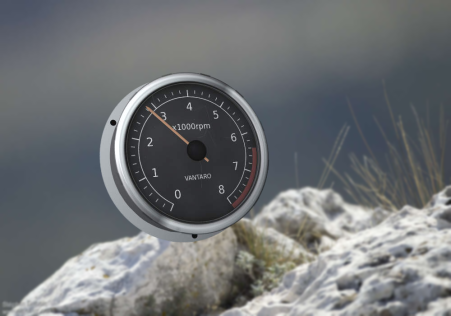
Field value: 2800 rpm
